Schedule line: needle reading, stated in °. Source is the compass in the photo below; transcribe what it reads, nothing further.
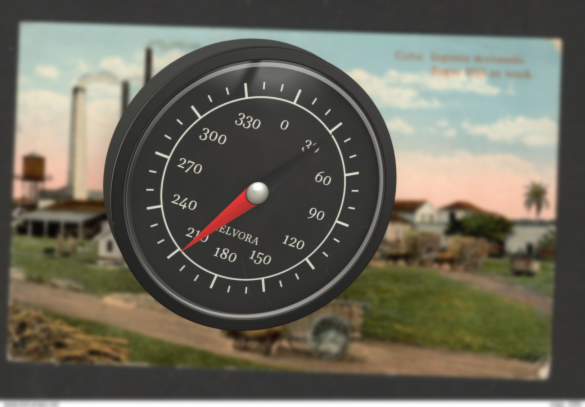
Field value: 210 °
